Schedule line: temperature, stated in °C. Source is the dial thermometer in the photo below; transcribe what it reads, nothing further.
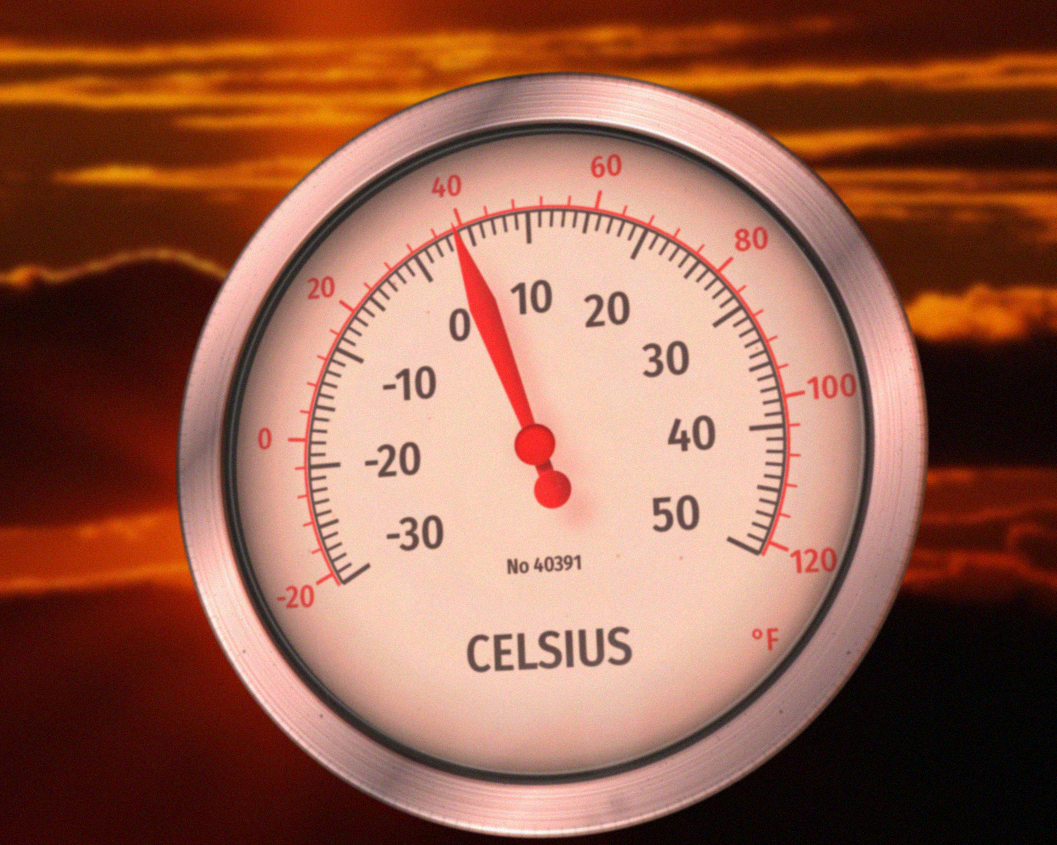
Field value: 4 °C
